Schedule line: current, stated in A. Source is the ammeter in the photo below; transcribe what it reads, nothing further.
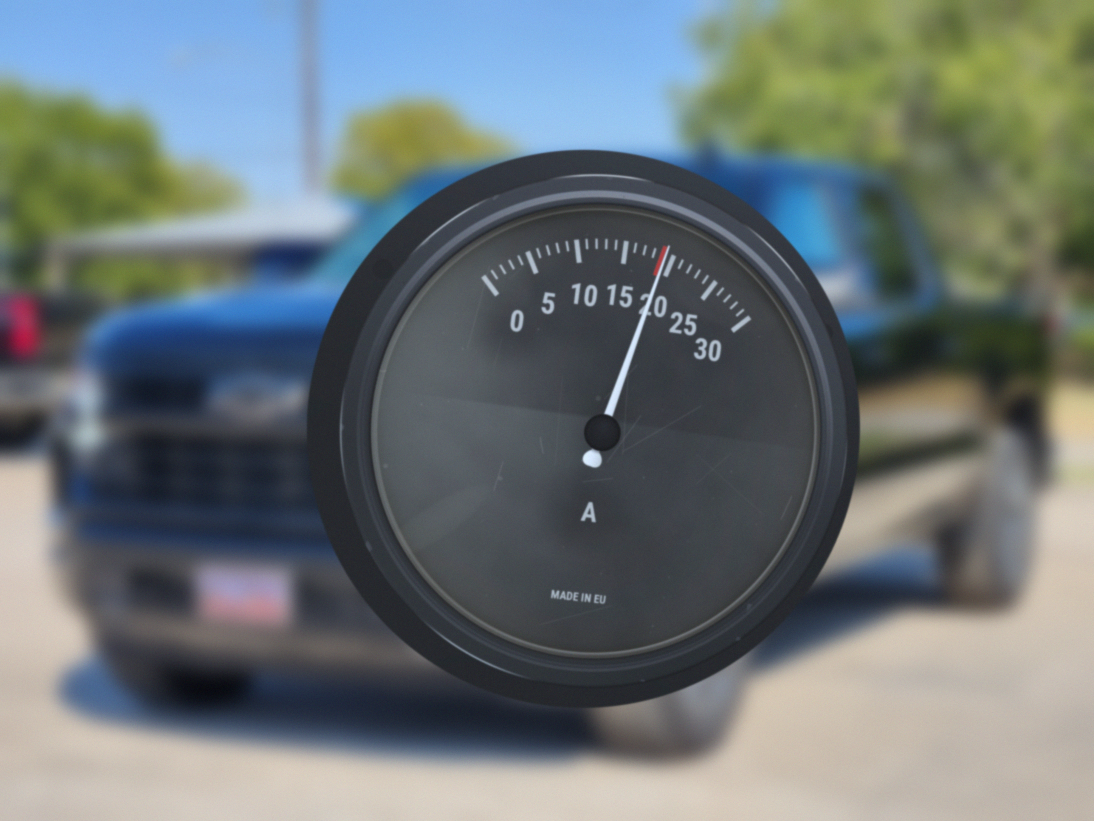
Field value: 19 A
